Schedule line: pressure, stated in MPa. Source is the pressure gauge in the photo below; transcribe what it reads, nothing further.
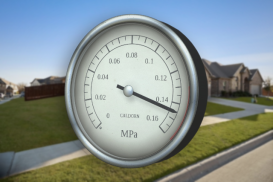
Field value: 0.145 MPa
